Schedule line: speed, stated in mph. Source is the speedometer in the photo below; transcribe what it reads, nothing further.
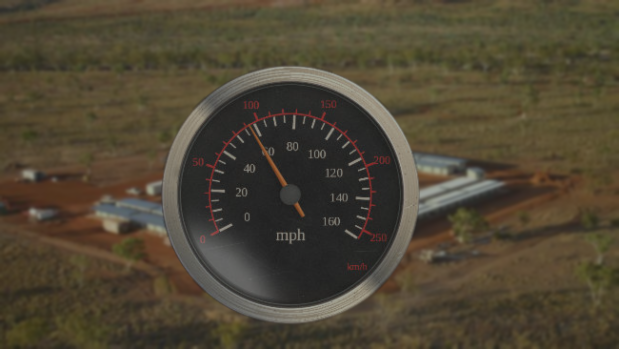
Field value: 57.5 mph
